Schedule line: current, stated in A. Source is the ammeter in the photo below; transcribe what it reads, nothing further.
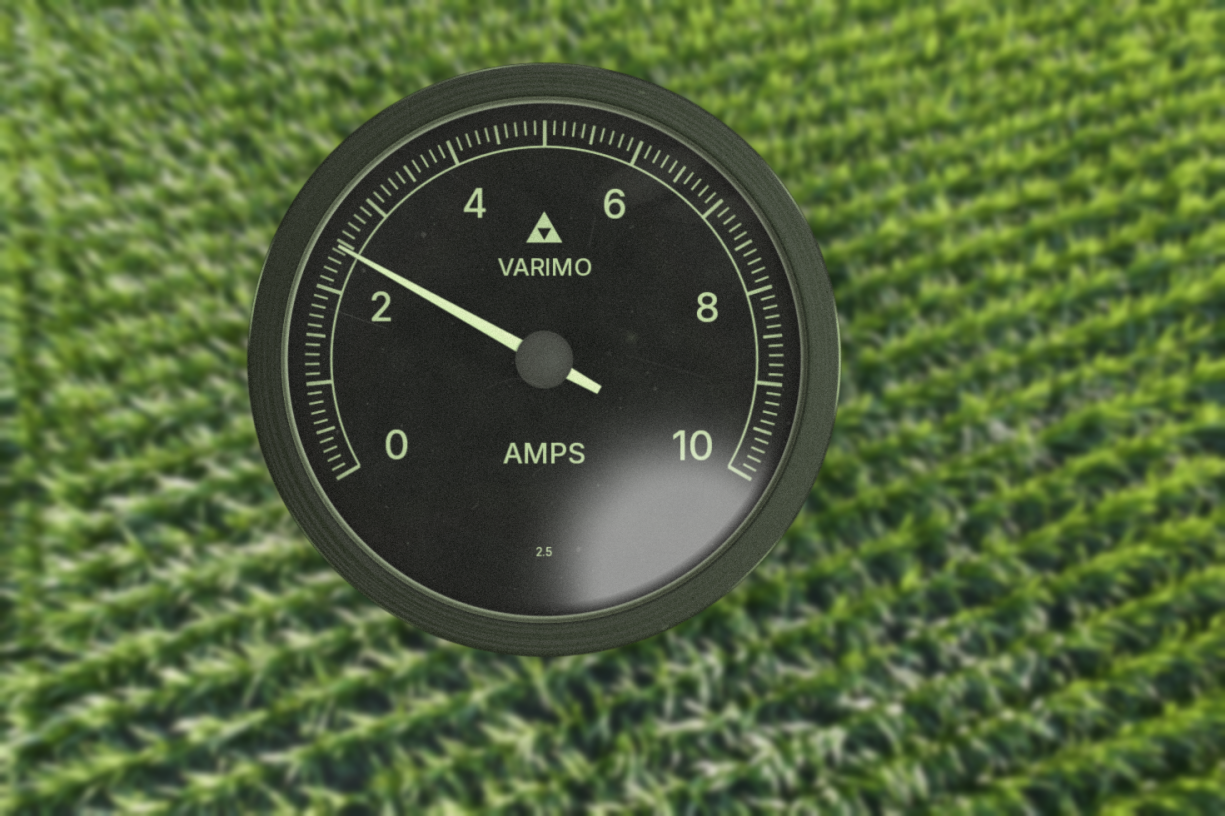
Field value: 2.45 A
